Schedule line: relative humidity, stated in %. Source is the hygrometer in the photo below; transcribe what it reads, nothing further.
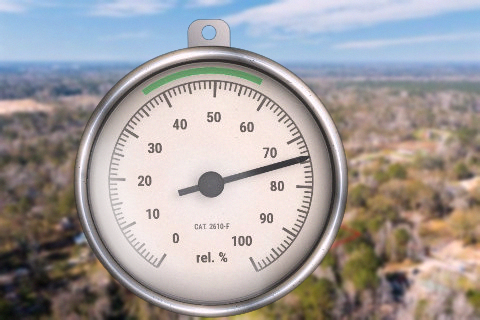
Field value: 74 %
